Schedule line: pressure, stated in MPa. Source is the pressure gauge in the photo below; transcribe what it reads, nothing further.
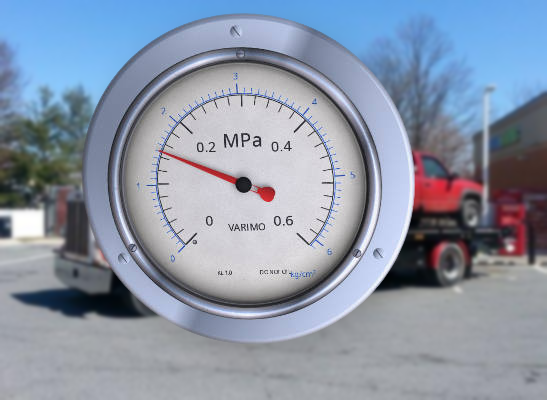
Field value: 0.15 MPa
